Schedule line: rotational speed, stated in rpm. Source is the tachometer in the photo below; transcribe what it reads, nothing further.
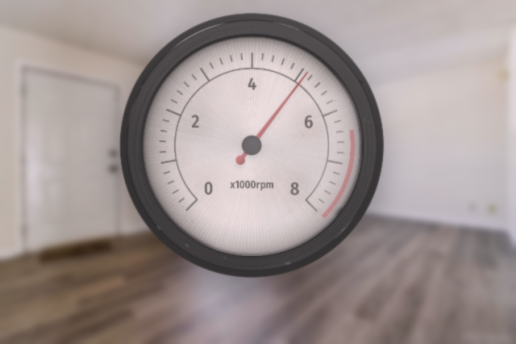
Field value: 5100 rpm
